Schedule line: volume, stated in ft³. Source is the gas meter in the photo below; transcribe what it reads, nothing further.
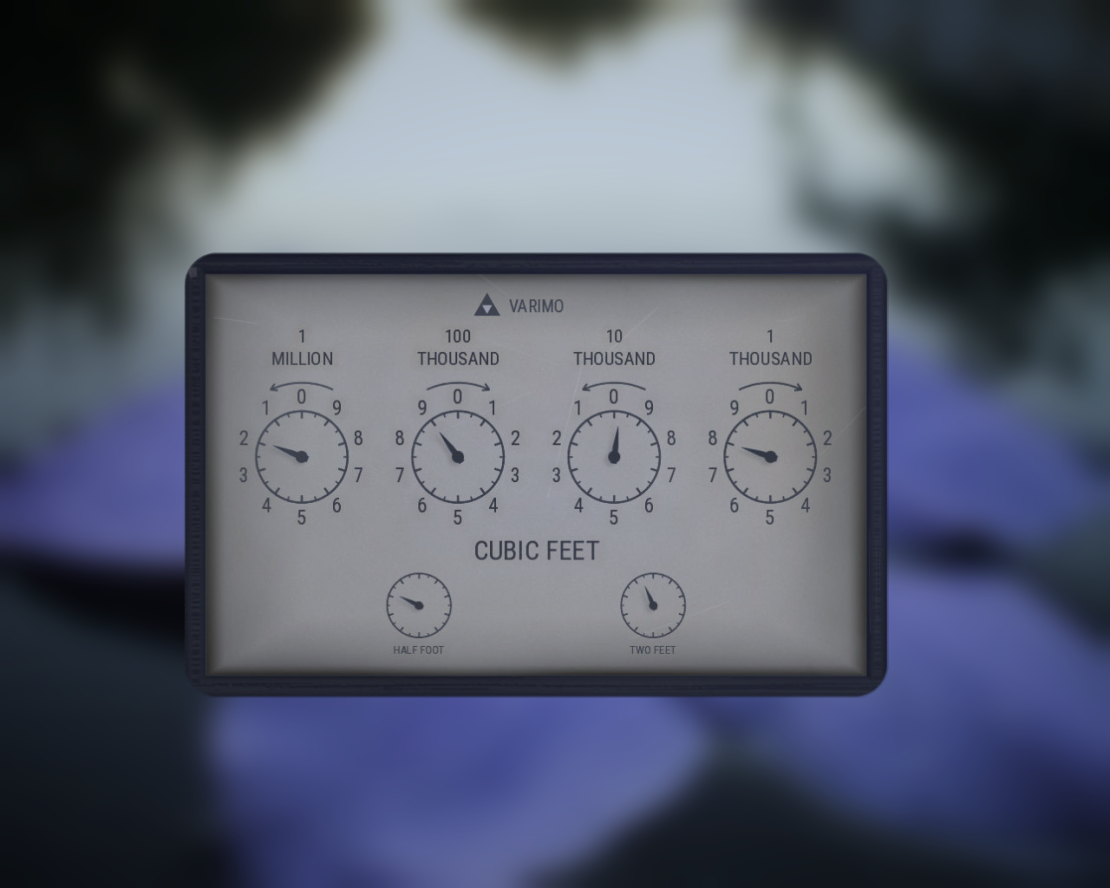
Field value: 189800 ft³
